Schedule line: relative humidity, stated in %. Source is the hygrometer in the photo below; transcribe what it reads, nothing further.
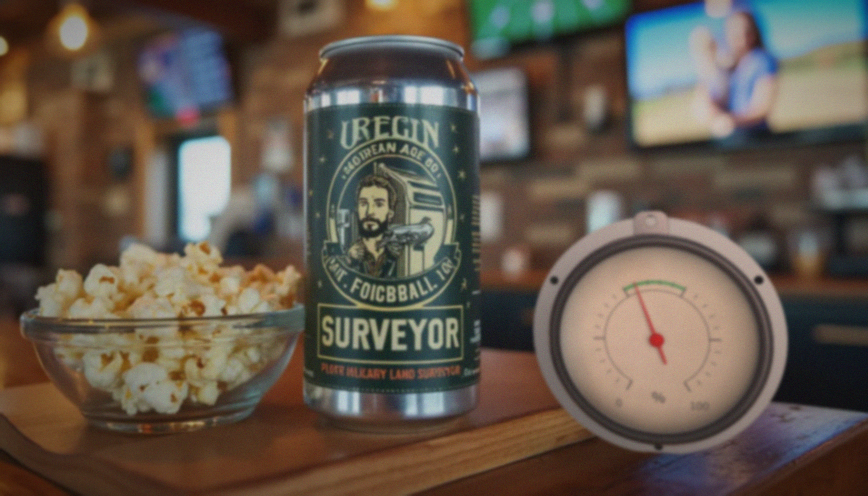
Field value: 44 %
